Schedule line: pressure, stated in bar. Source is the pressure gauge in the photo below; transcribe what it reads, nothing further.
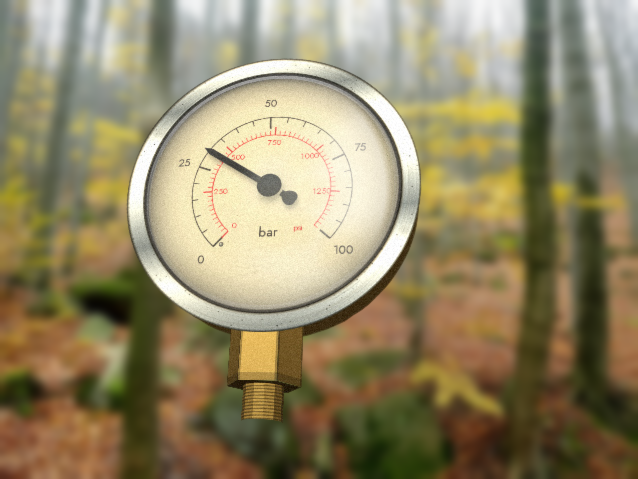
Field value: 30 bar
